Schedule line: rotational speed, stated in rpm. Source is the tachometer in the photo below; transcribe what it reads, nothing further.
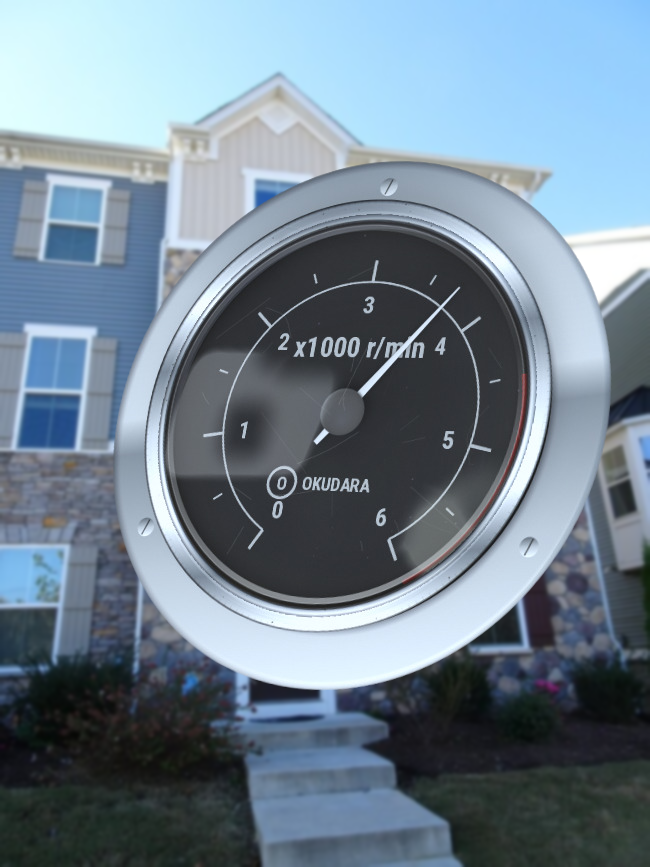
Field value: 3750 rpm
